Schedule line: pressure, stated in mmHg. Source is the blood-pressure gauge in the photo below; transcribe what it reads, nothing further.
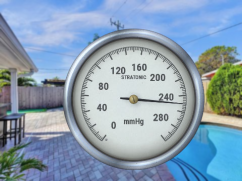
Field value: 250 mmHg
